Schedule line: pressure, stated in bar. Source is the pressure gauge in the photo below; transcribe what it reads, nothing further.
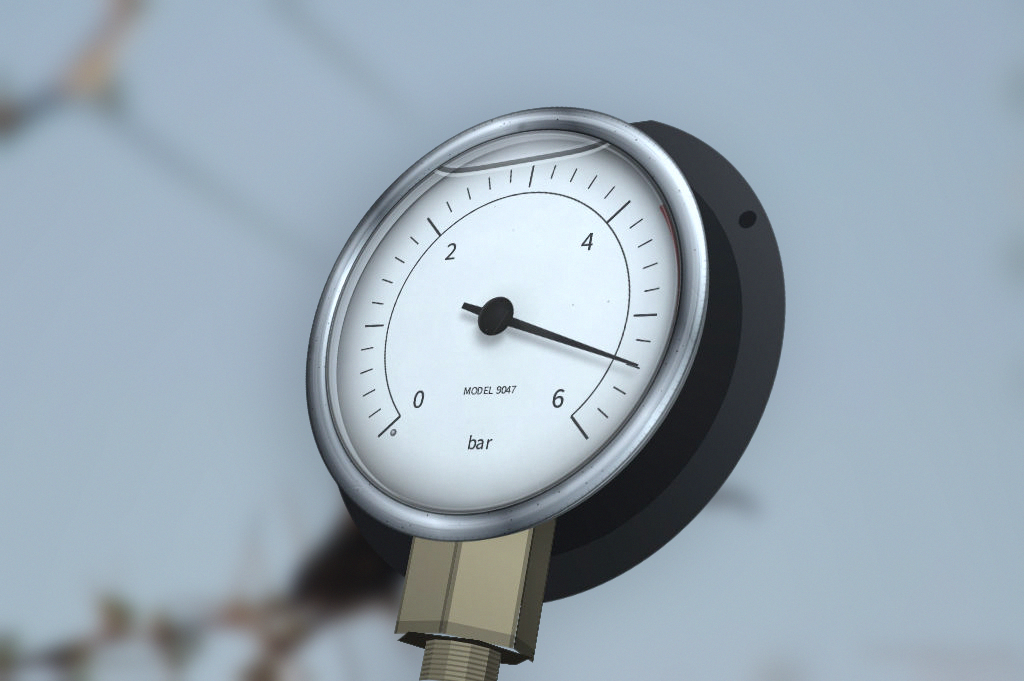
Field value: 5.4 bar
